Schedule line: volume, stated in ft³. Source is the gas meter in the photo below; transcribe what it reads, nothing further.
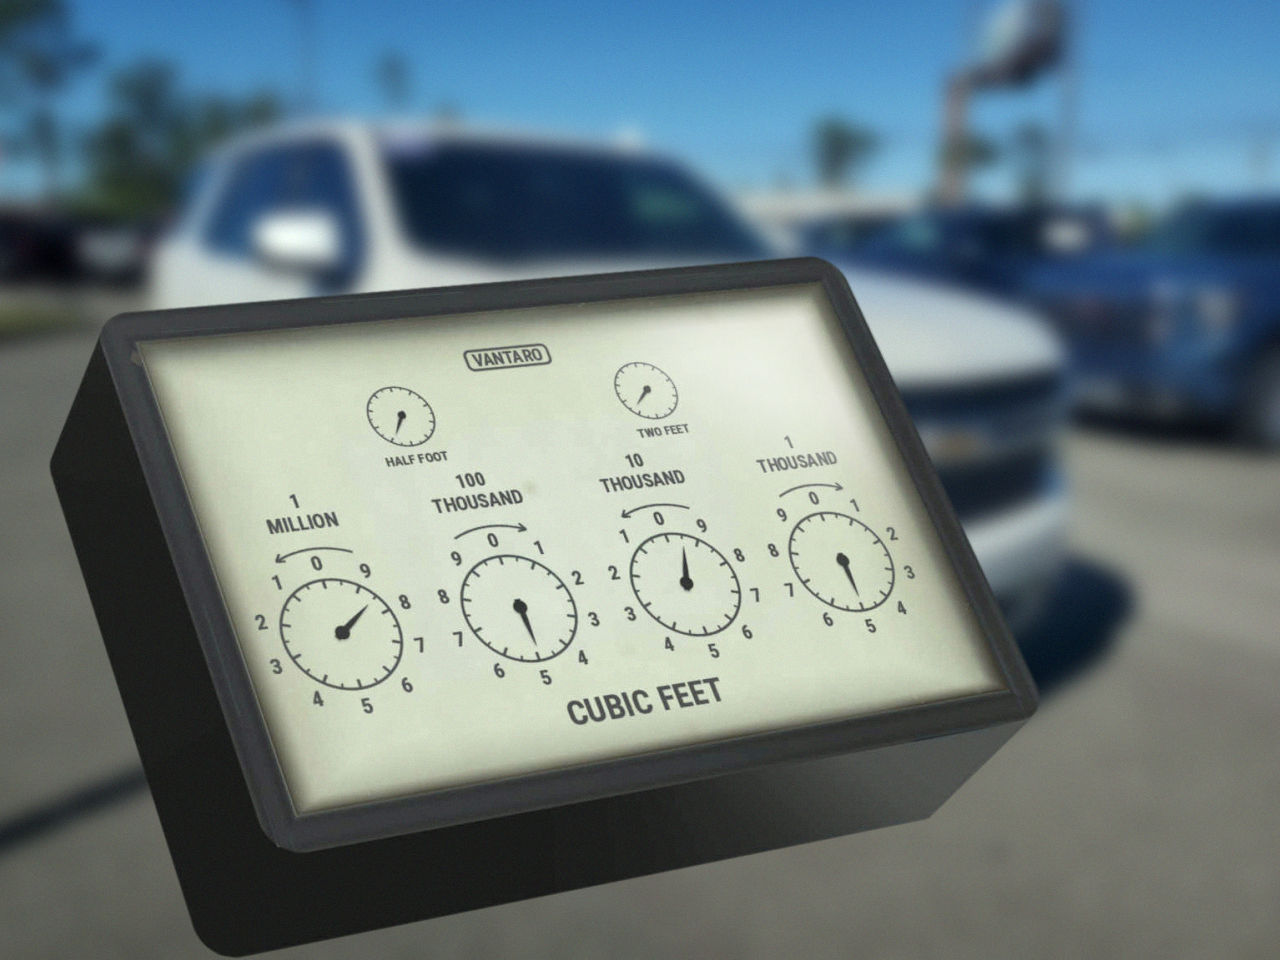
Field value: 849500 ft³
